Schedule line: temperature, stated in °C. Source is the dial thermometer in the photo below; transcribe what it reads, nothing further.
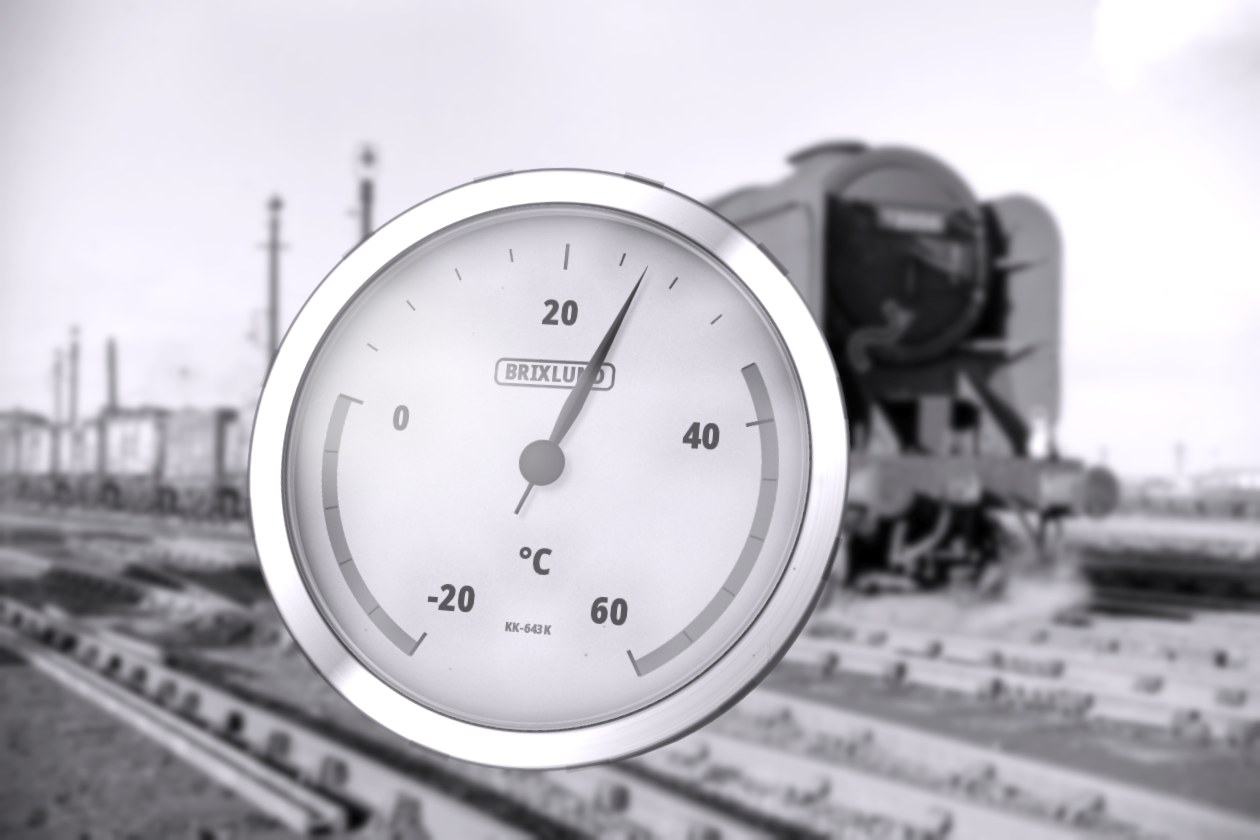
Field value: 26 °C
